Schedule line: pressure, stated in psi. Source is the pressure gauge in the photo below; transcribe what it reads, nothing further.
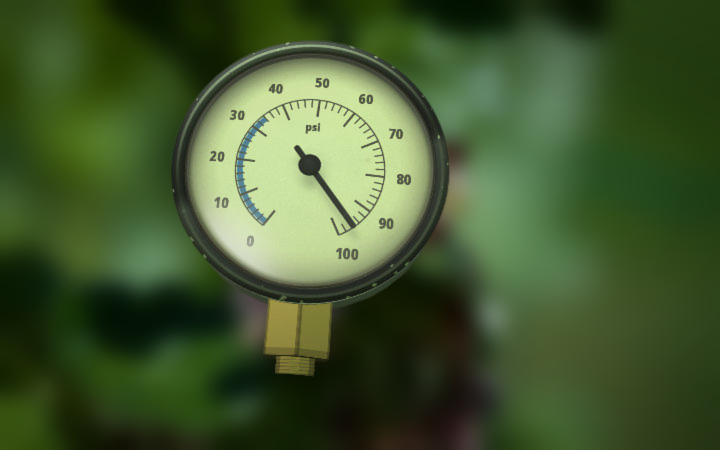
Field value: 96 psi
